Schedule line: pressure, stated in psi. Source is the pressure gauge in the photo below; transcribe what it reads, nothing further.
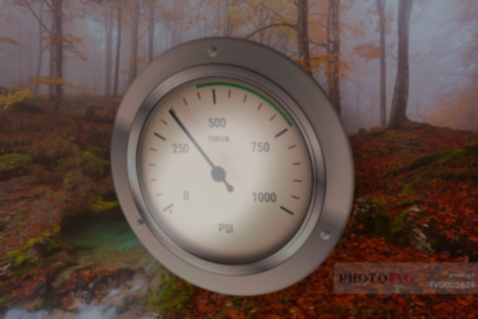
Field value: 350 psi
